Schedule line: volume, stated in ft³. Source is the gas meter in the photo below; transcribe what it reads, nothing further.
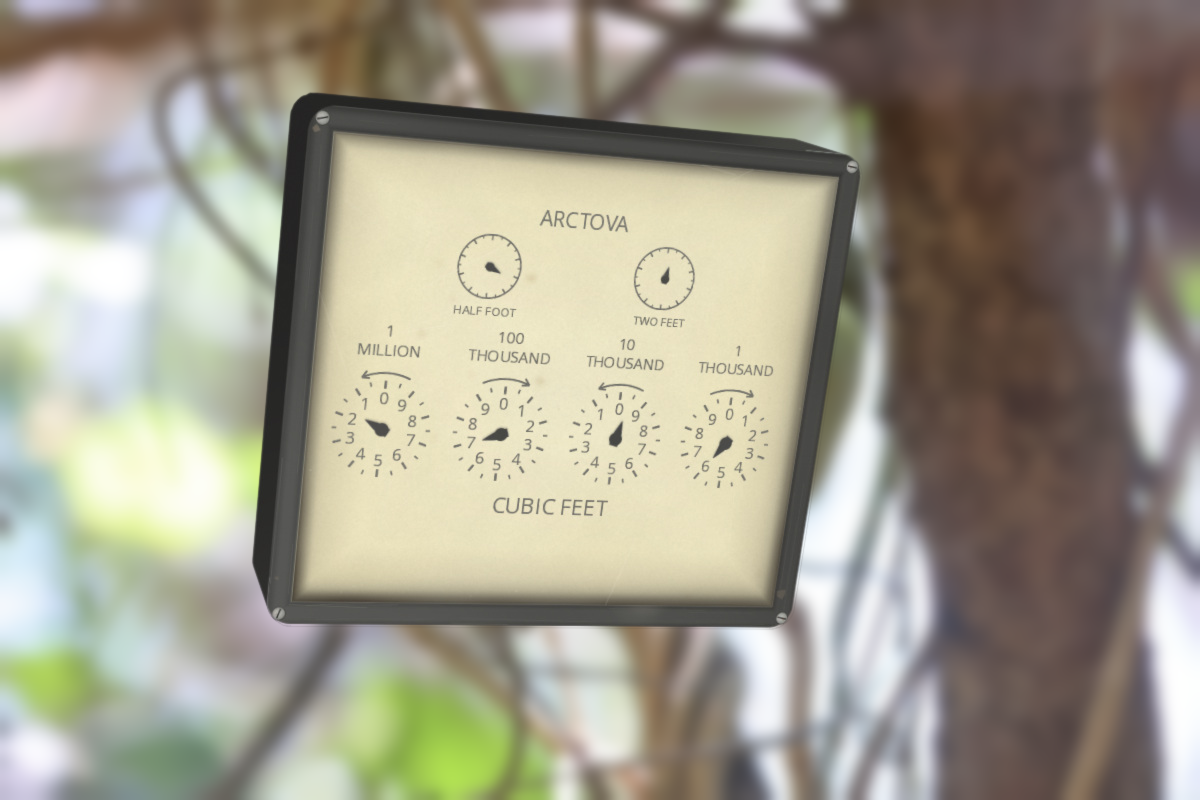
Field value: 169600 ft³
